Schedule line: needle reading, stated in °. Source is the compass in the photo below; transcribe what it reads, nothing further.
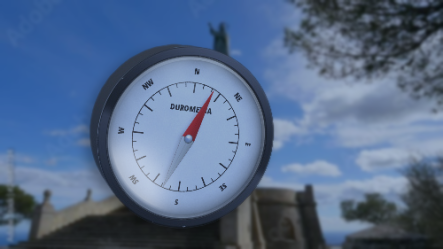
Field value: 20 °
